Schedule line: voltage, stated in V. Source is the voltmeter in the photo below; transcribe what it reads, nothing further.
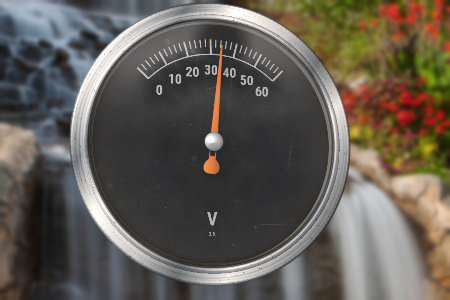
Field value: 34 V
